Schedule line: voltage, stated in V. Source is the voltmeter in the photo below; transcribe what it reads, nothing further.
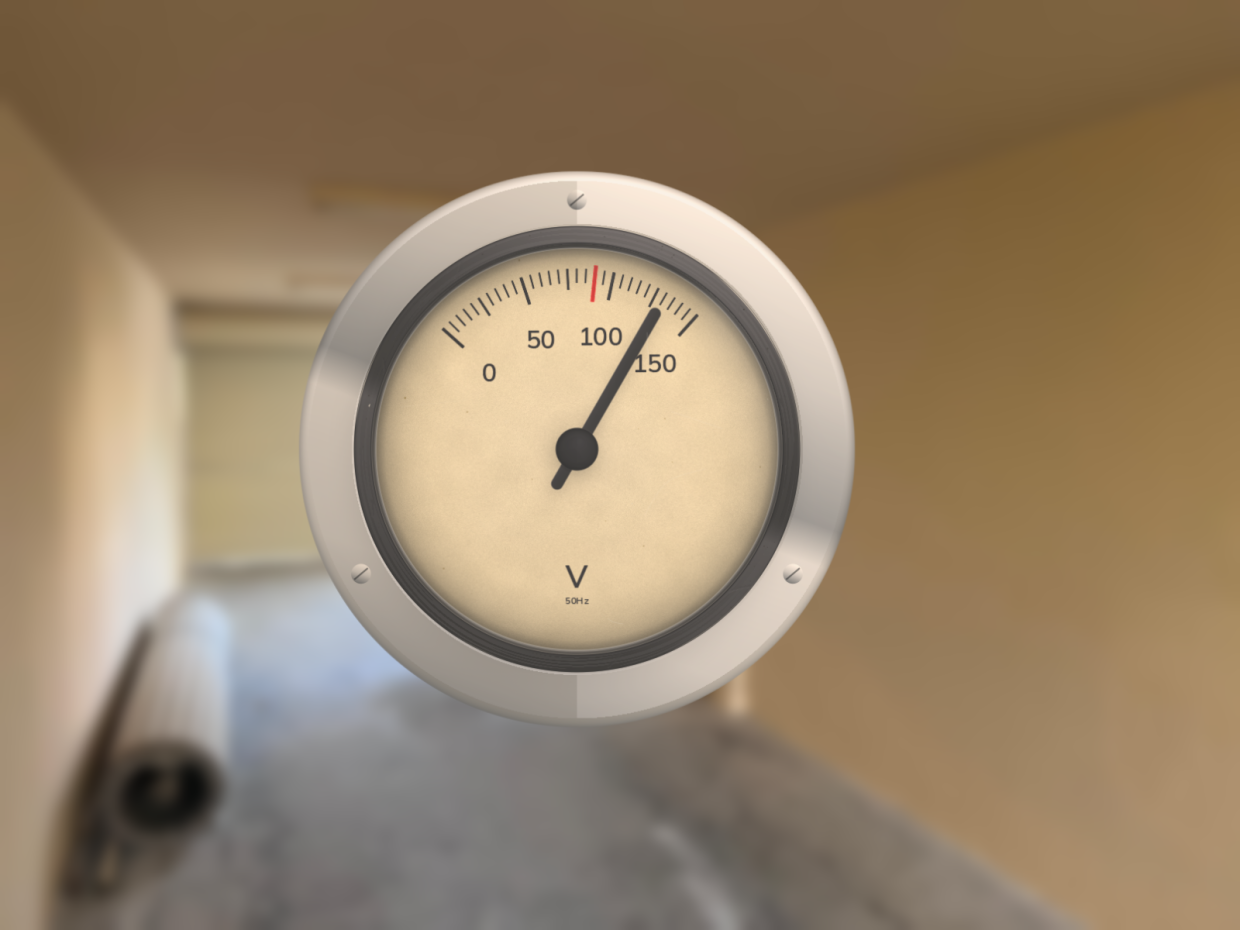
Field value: 130 V
